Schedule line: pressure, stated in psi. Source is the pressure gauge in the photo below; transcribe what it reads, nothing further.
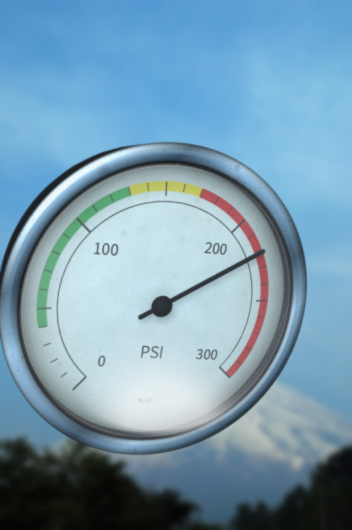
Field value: 220 psi
